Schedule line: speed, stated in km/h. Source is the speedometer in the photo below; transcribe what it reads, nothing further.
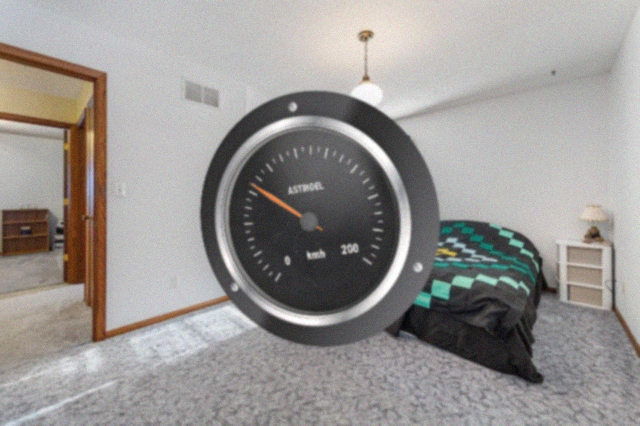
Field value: 65 km/h
